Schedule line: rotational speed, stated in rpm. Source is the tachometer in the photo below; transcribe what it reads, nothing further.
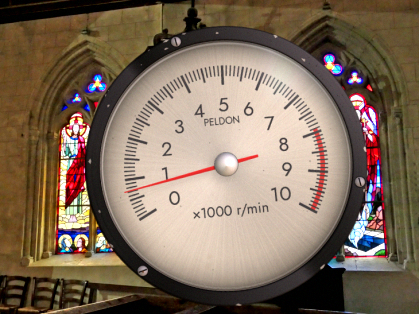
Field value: 700 rpm
